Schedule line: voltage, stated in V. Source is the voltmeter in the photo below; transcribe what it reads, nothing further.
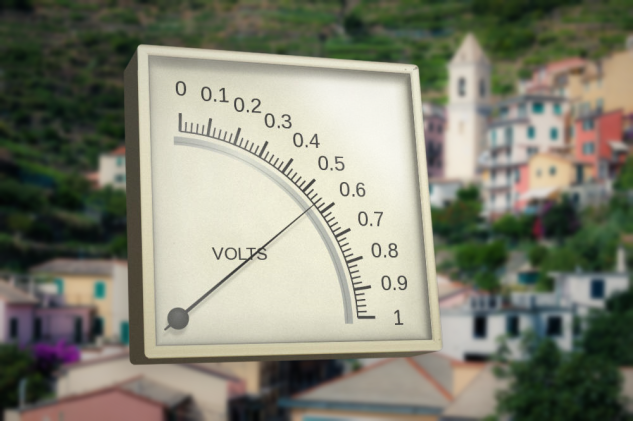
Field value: 0.56 V
